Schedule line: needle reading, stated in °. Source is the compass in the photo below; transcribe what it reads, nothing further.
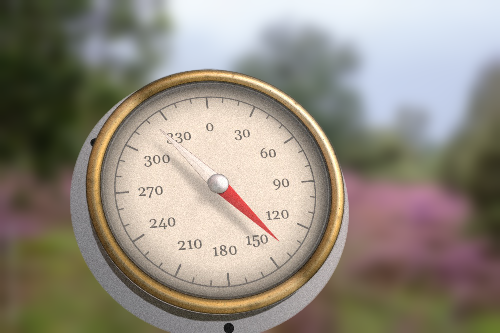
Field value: 140 °
